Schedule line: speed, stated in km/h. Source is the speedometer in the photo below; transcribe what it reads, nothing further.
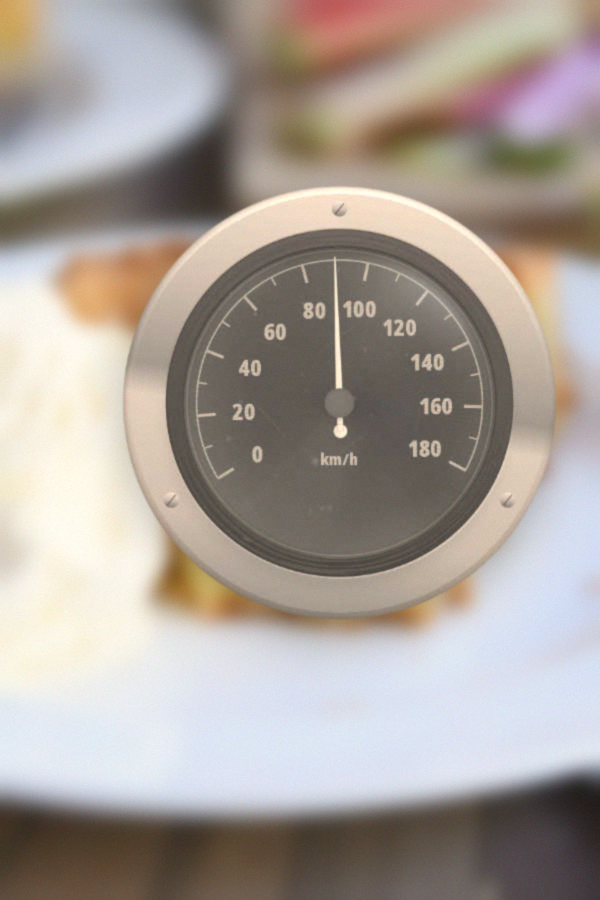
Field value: 90 km/h
